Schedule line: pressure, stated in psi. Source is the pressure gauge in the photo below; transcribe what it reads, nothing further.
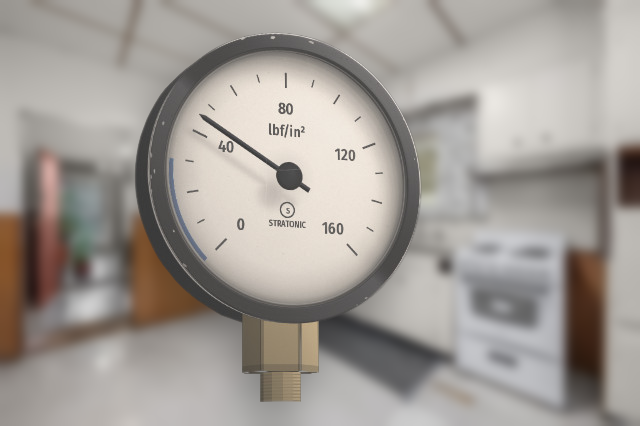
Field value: 45 psi
